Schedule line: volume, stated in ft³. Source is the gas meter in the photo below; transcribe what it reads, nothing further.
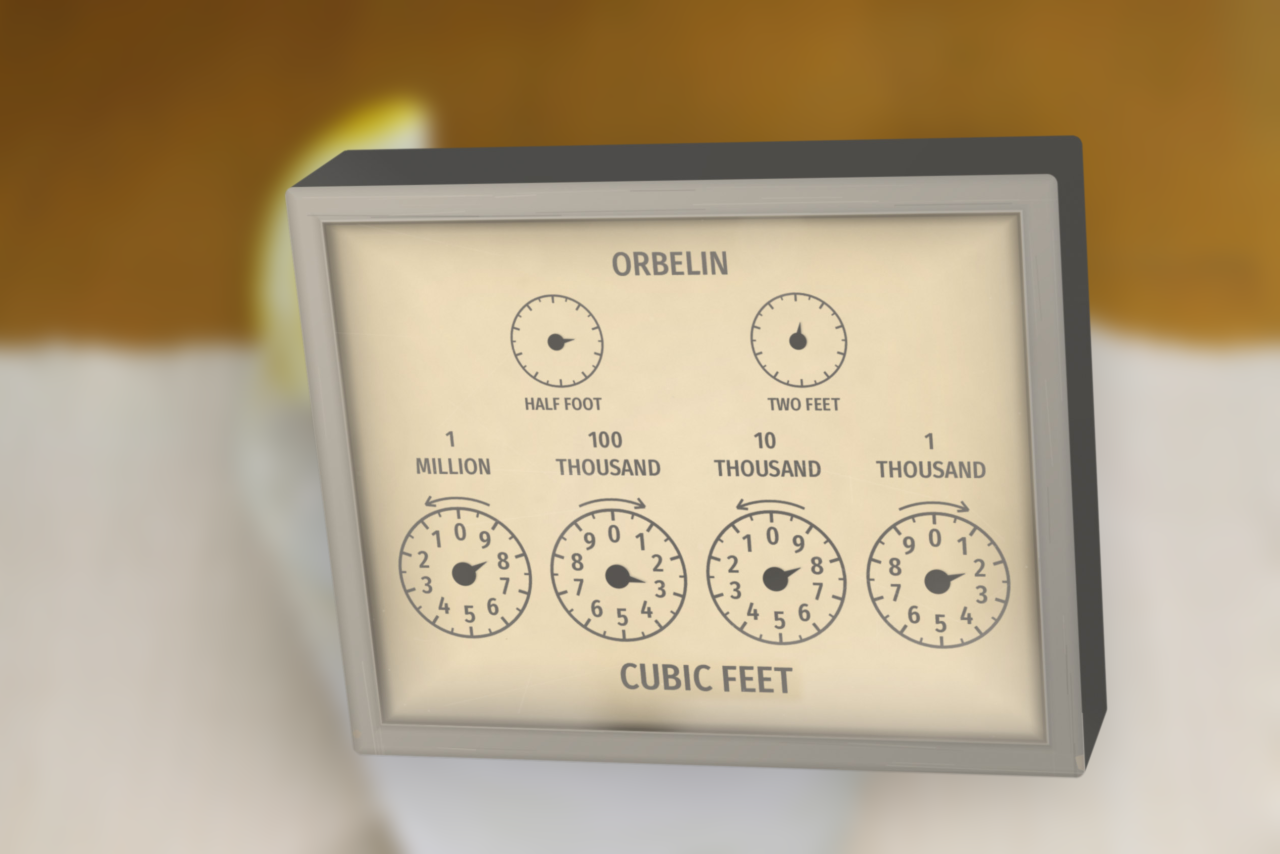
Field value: 828200 ft³
